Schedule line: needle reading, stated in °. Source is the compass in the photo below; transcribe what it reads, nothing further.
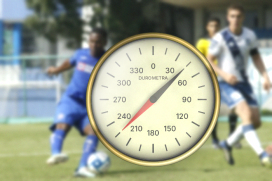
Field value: 225 °
